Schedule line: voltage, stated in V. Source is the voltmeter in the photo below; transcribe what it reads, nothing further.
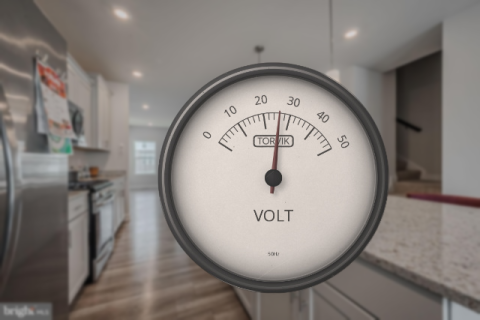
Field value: 26 V
